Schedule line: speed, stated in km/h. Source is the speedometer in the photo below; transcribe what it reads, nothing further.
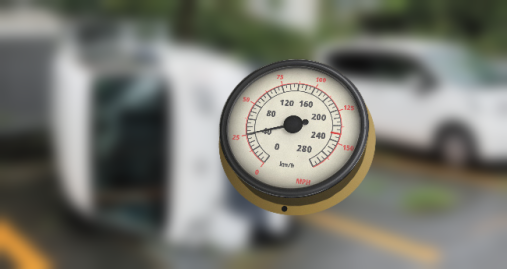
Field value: 40 km/h
